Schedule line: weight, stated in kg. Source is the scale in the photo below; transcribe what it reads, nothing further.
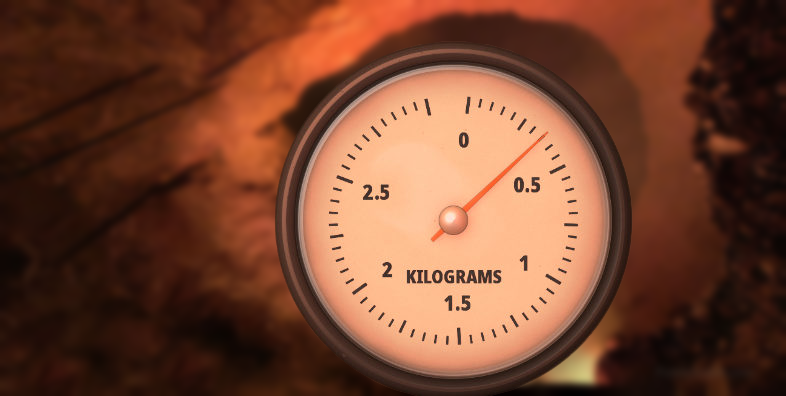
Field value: 0.35 kg
